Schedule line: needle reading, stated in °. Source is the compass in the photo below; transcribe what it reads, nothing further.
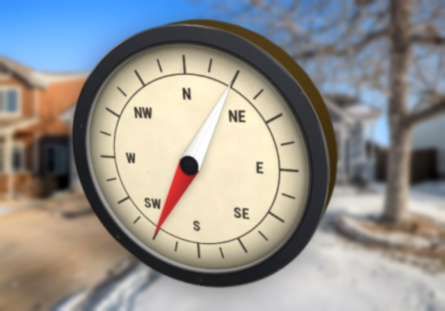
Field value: 210 °
